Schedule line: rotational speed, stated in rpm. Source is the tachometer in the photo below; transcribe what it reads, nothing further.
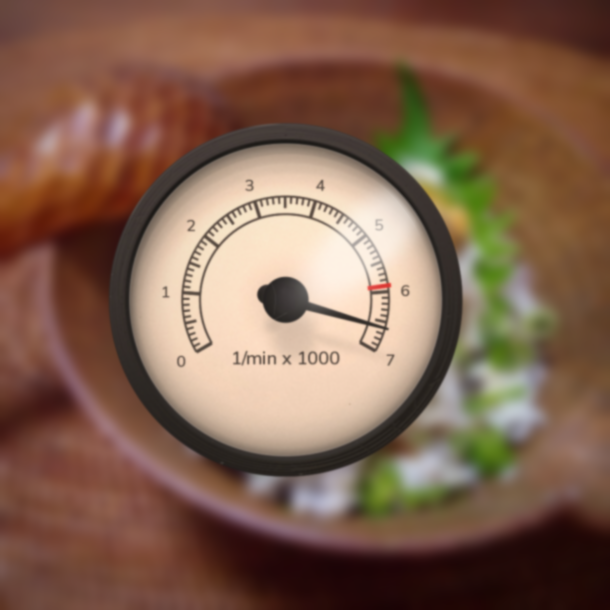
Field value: 6600 rpm
